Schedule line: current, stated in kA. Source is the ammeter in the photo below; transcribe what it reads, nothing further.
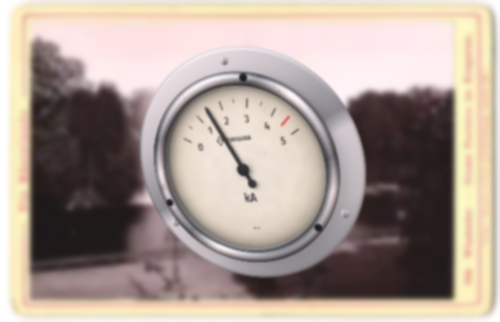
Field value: 1.5 kA
